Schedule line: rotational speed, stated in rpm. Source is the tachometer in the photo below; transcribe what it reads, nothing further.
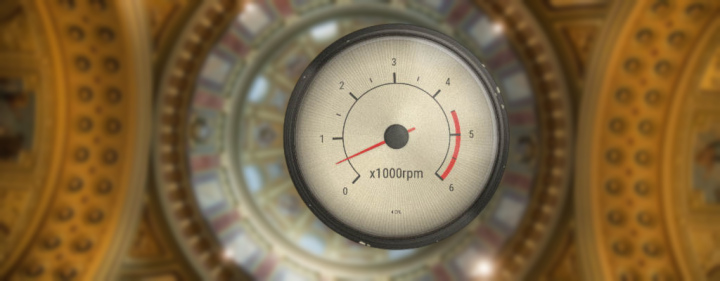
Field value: 500 rpm
